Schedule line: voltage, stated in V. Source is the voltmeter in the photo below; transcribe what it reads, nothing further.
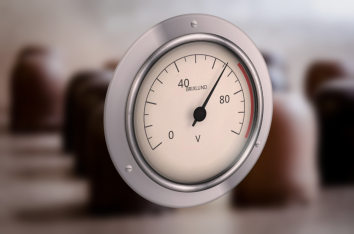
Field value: 65 V
